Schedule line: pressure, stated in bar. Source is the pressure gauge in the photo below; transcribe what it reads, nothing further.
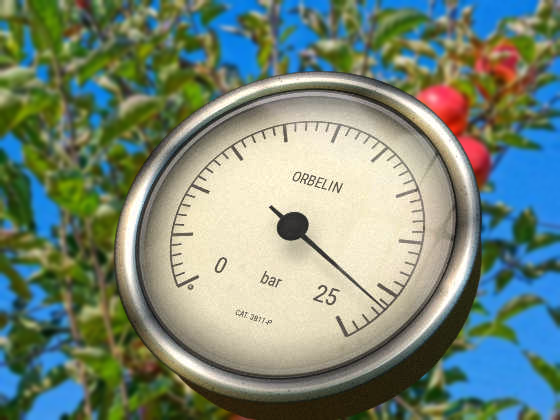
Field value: 23.25 bar
